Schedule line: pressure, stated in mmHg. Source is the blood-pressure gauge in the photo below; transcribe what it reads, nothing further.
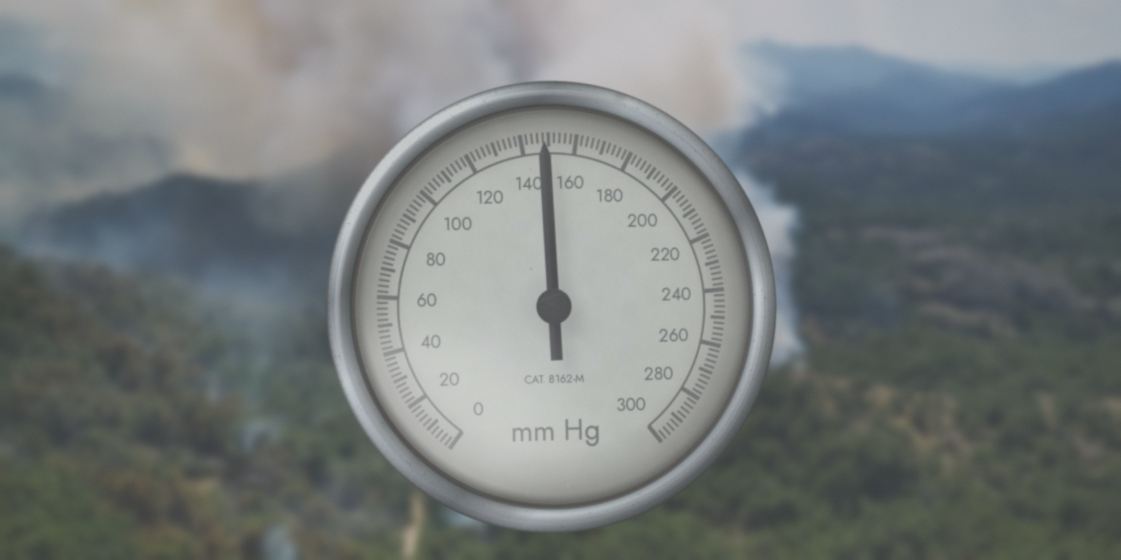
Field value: 148 mmHg
